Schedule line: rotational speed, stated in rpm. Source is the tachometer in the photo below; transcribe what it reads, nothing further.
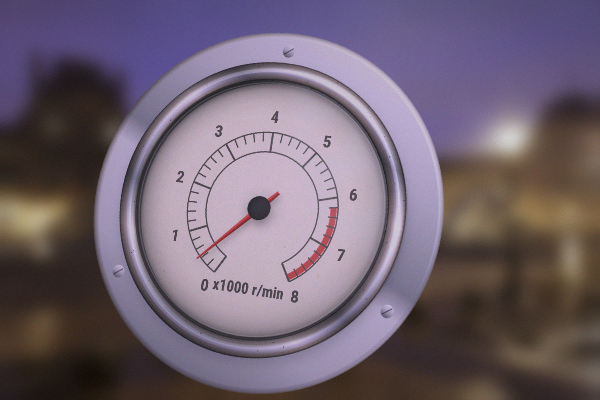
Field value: 400 rpm
